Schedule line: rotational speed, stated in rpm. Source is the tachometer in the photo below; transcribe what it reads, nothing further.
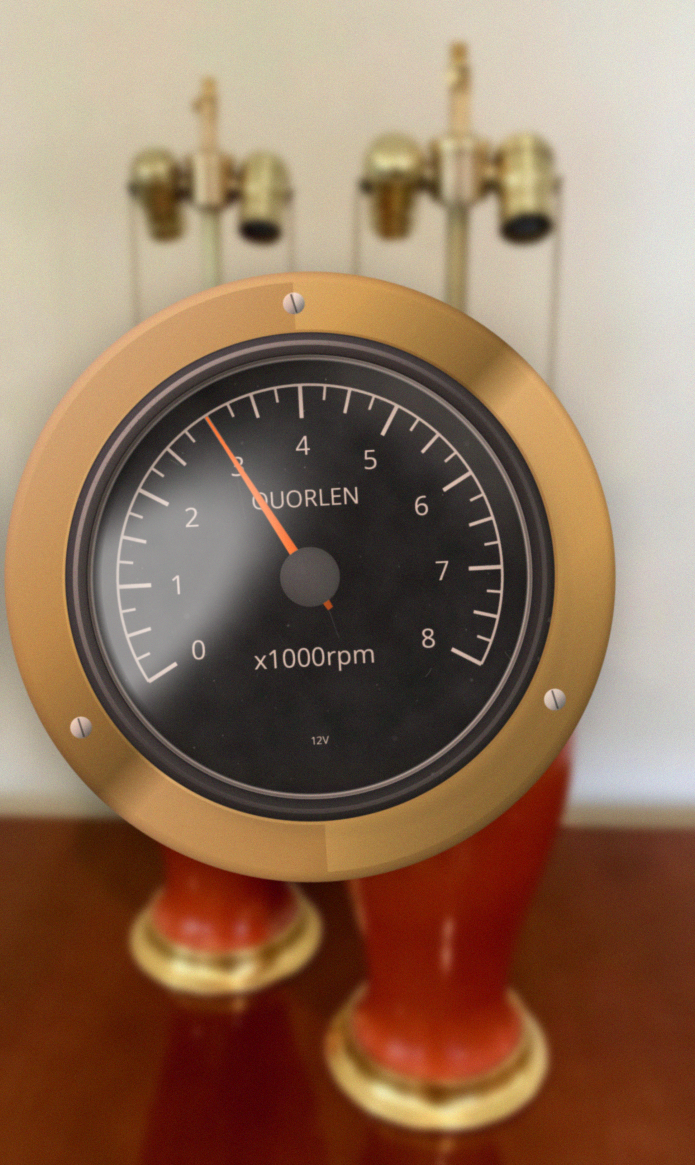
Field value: 3000 rpm
